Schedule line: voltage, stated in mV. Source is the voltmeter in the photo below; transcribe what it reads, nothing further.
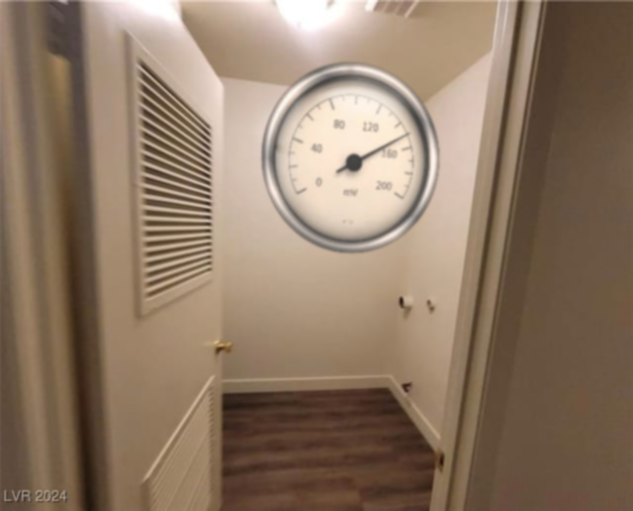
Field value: 150 mV
